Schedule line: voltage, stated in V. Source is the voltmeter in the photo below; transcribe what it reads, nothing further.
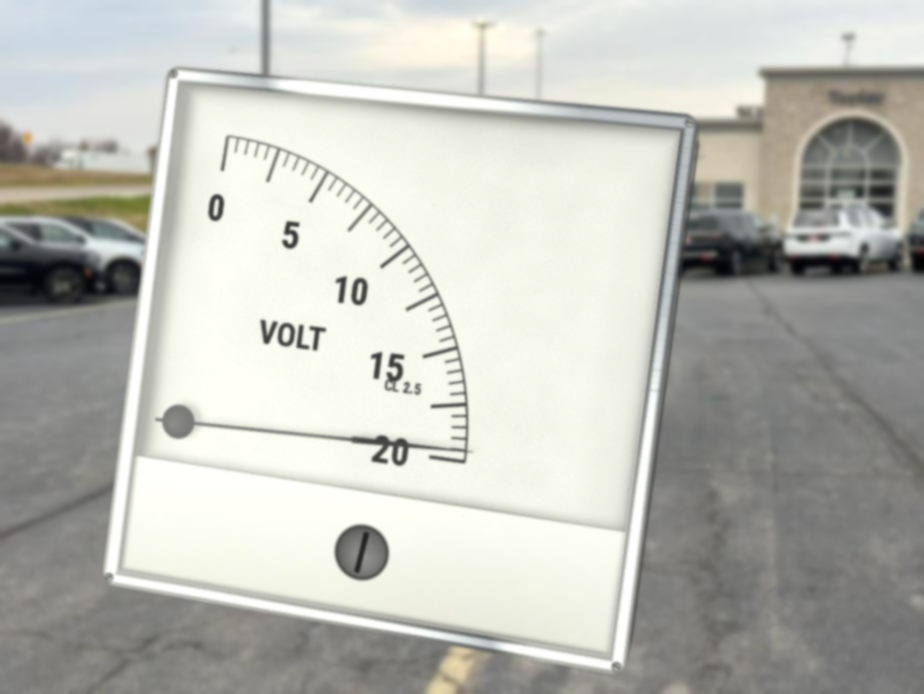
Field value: 19.5 V
